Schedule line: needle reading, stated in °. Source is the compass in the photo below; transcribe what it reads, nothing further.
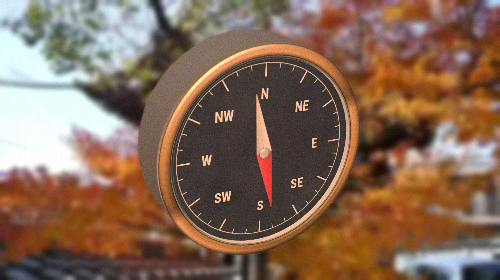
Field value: 170 °
